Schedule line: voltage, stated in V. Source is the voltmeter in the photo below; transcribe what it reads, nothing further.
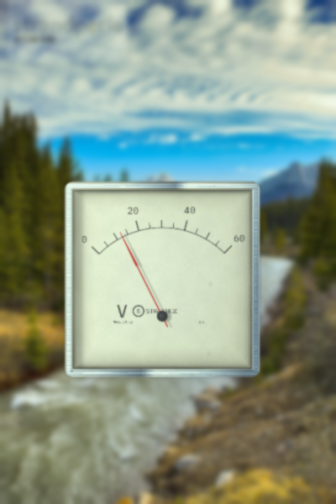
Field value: 12.5 V
